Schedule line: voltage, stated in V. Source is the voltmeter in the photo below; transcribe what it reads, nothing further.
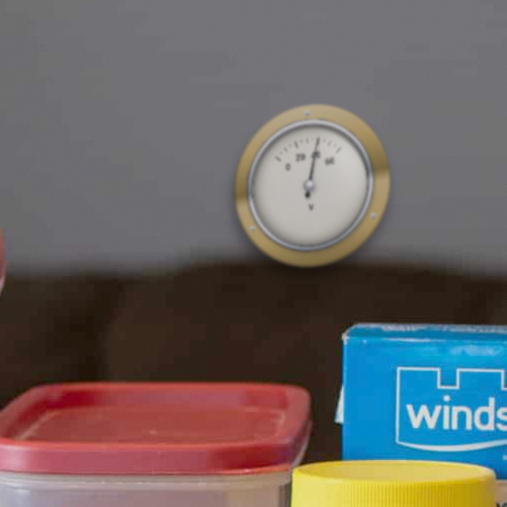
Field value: 40 V
